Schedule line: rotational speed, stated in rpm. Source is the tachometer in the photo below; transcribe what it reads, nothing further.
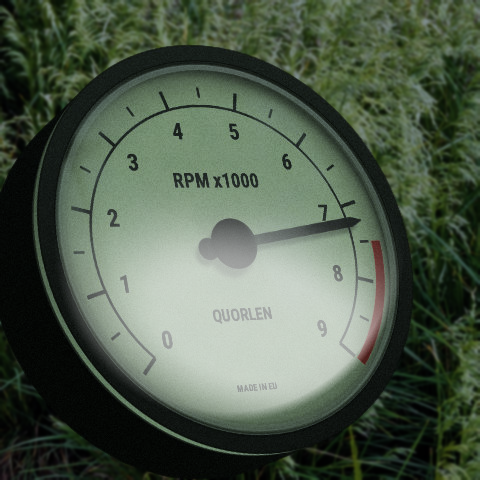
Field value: 7250 rpm
